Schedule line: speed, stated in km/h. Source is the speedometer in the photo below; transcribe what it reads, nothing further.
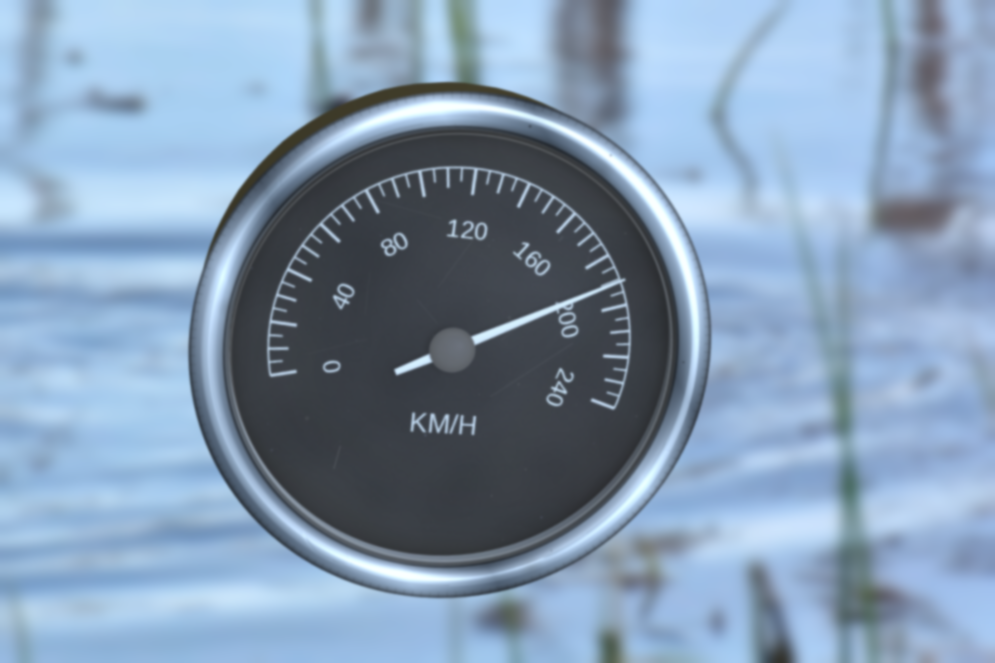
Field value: 190 km/h
